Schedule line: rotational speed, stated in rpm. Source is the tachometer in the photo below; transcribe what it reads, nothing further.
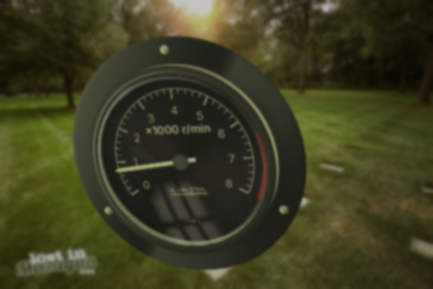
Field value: 800 rpm
